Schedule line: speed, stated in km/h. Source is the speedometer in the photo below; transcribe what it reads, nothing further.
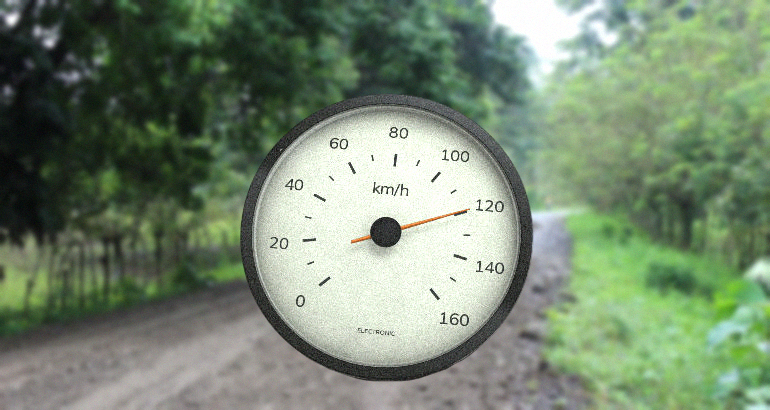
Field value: 120 km/h
